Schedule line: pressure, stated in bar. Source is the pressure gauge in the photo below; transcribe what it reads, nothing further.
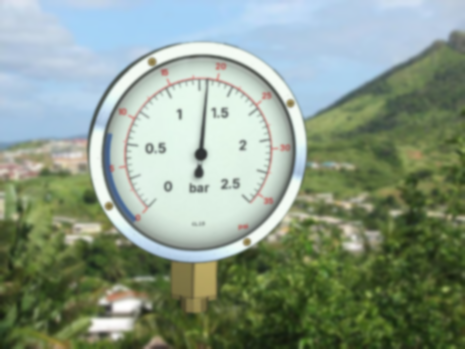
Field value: 1.3 bar
